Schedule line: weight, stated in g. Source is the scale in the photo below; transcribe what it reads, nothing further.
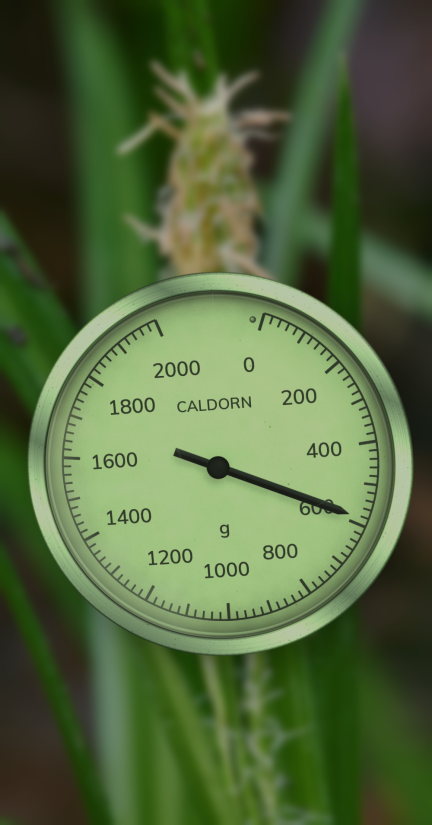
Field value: 580 g
